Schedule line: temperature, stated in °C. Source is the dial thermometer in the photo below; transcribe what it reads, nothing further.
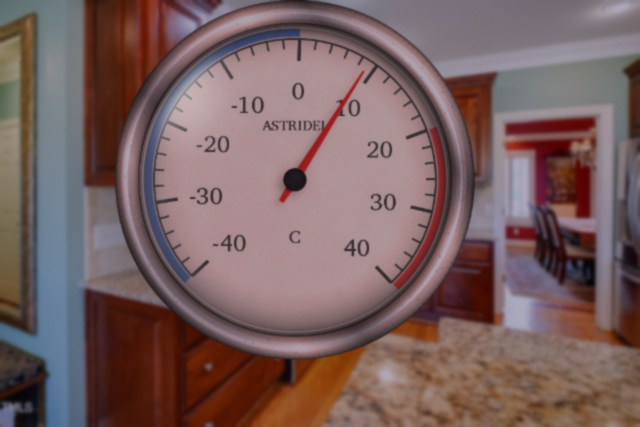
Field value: 9 °C
